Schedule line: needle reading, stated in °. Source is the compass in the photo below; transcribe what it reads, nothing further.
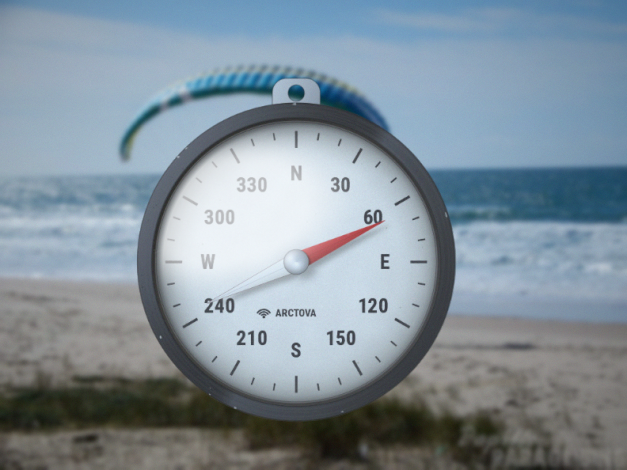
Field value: 65 °
